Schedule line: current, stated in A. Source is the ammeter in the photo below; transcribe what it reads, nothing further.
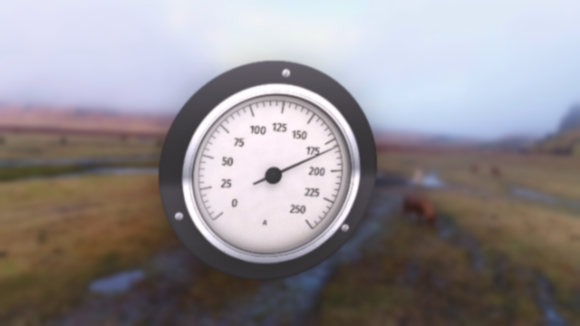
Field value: 180 A
